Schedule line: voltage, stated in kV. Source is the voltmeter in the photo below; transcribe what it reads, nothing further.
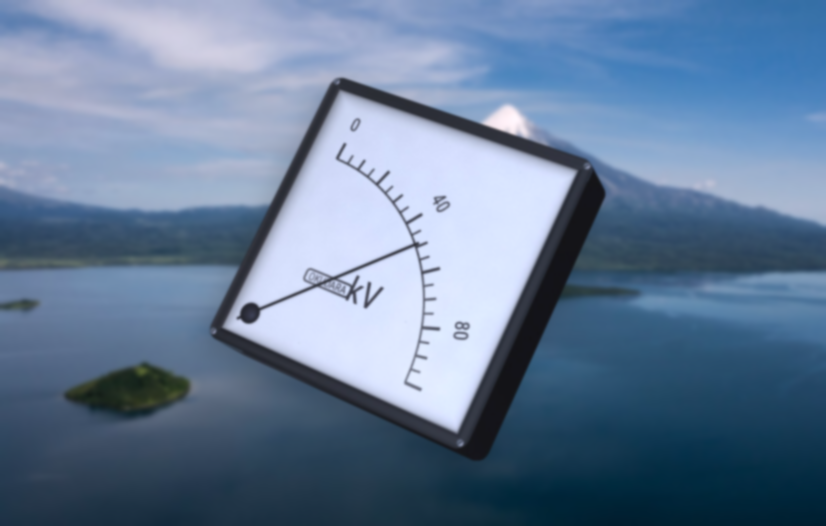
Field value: 50 kV
